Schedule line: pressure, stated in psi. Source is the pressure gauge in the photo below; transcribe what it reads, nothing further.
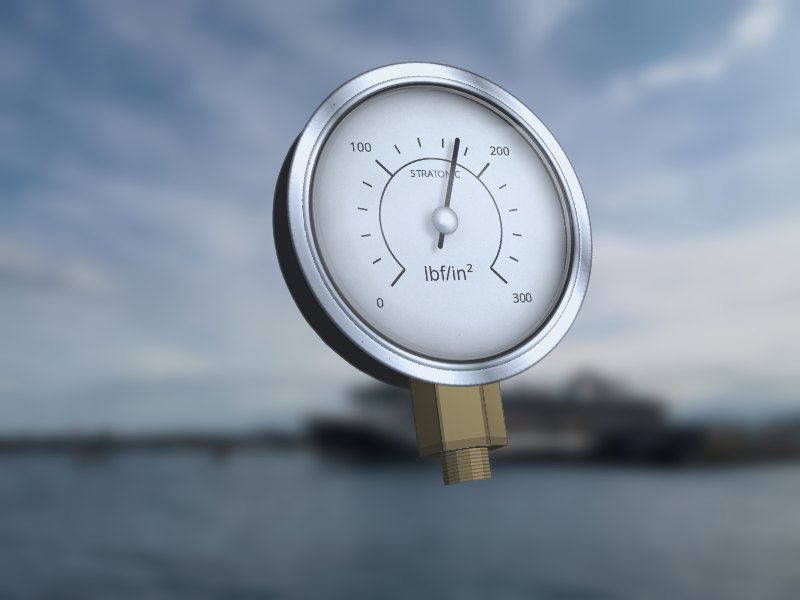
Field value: 170 psi
